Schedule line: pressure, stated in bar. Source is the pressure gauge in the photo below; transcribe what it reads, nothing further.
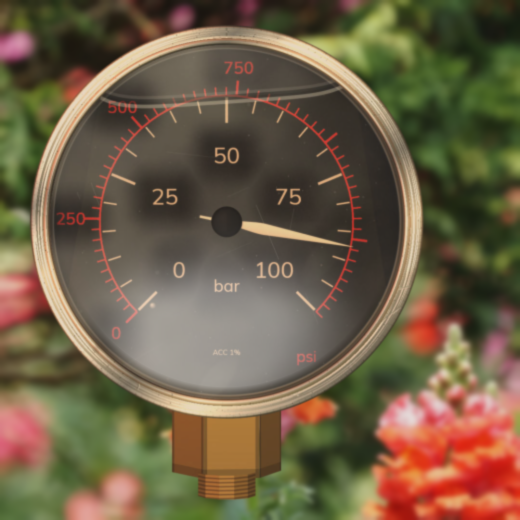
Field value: 87.5 bar
